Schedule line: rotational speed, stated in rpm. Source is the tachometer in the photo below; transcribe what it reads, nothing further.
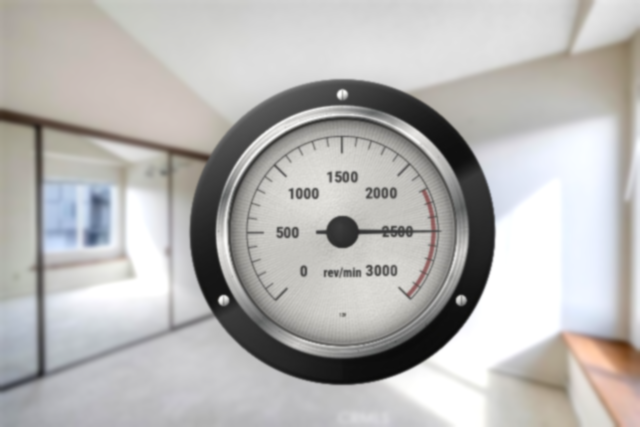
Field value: 2500 rpm
